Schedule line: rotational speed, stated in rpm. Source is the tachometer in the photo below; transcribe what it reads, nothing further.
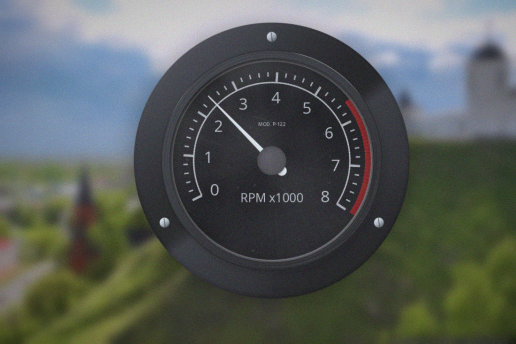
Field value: 2400 rpm
